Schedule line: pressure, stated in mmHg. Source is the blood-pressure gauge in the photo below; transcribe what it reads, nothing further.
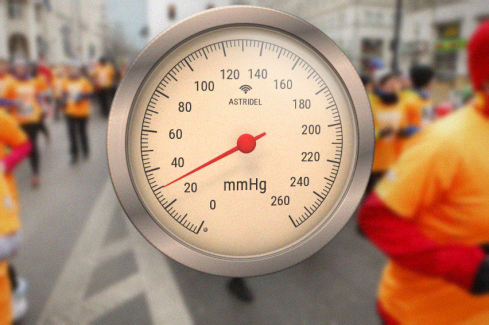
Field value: 30 mmHg
